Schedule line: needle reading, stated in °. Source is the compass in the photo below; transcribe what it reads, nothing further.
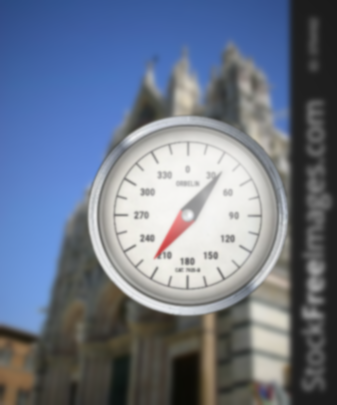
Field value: 217.5 °
